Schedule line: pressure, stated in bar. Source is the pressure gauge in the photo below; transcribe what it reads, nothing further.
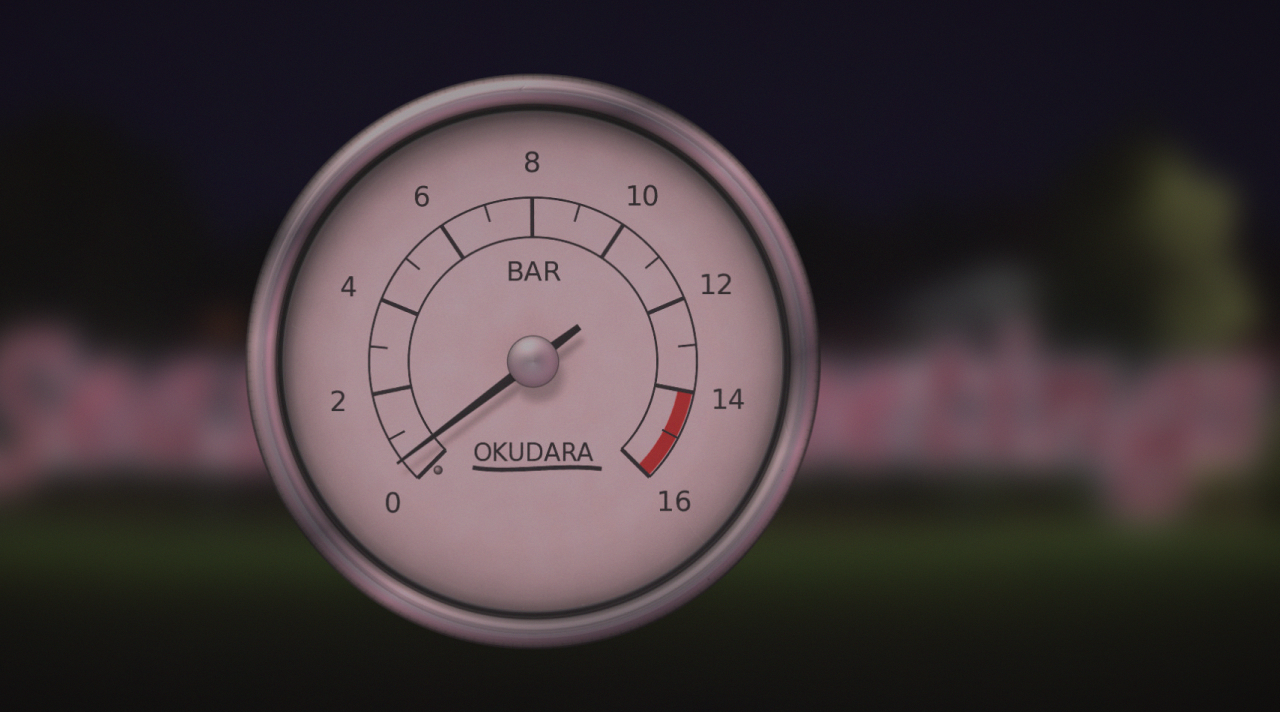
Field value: 0.5 bar
